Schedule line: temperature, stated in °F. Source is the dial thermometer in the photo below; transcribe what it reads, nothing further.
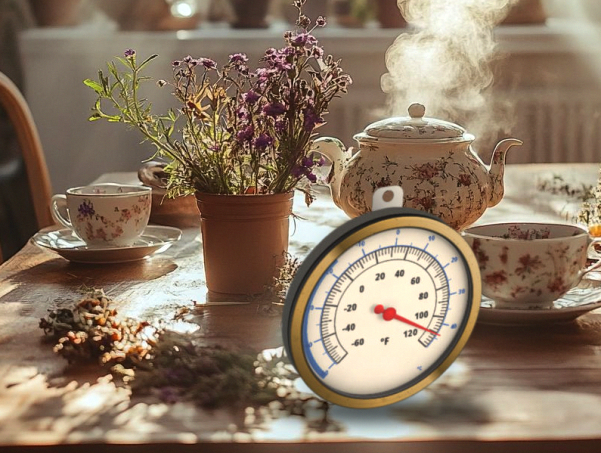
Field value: 110 °F
